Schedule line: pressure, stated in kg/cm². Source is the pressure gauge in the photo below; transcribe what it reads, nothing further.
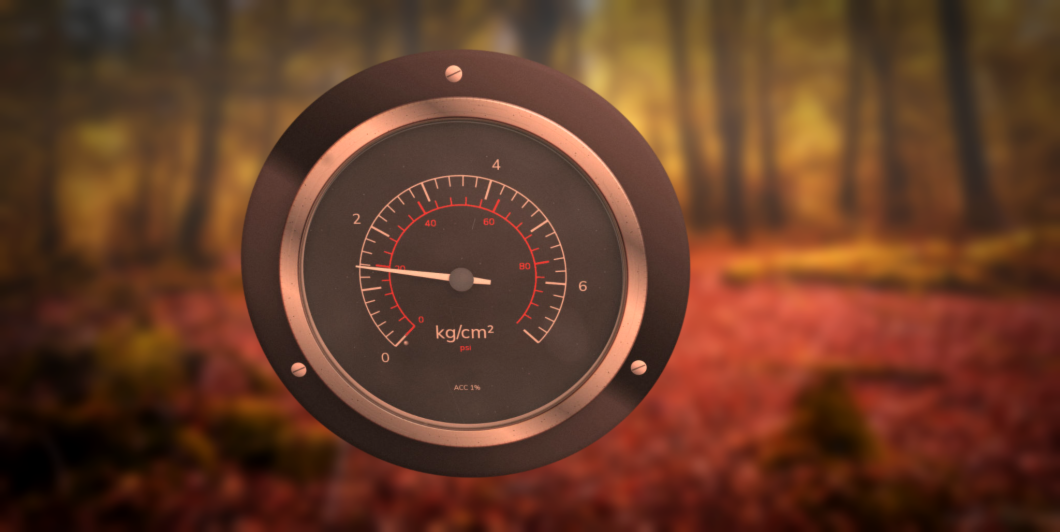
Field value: 1.4 kg/cm²
